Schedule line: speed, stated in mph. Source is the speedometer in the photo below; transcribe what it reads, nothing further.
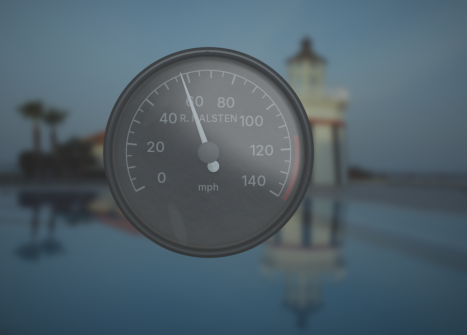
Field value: 57.5 mph
